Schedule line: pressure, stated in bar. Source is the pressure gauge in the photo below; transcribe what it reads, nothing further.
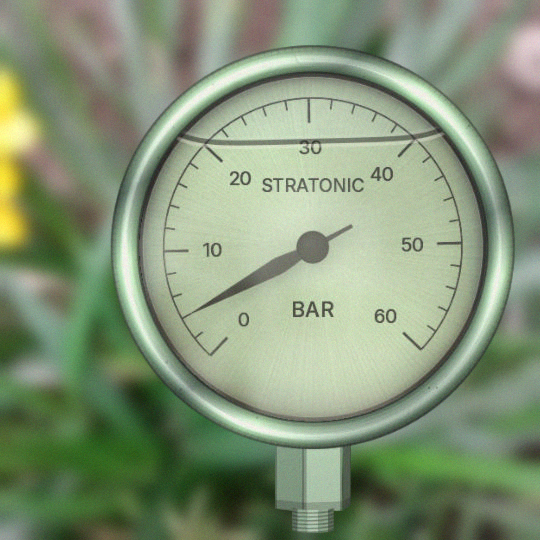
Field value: 4 bar
